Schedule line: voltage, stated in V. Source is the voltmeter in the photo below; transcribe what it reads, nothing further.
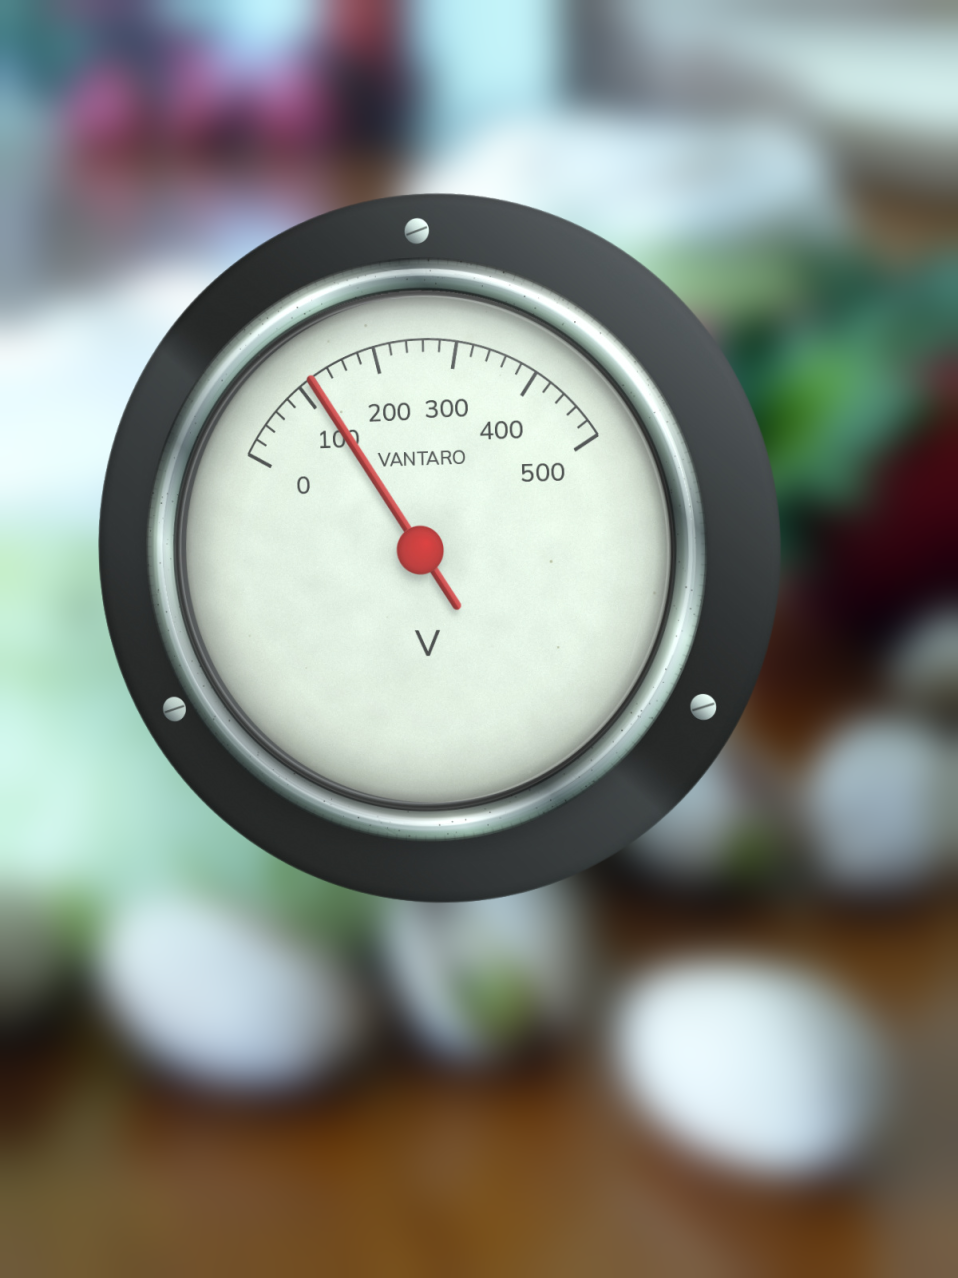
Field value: 120 V
